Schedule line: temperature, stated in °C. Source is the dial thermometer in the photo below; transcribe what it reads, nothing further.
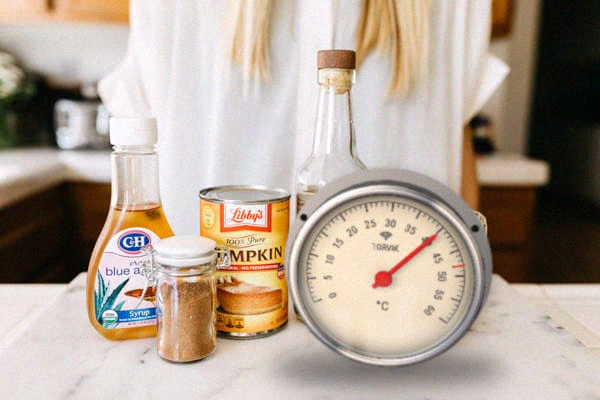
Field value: 40 °C
